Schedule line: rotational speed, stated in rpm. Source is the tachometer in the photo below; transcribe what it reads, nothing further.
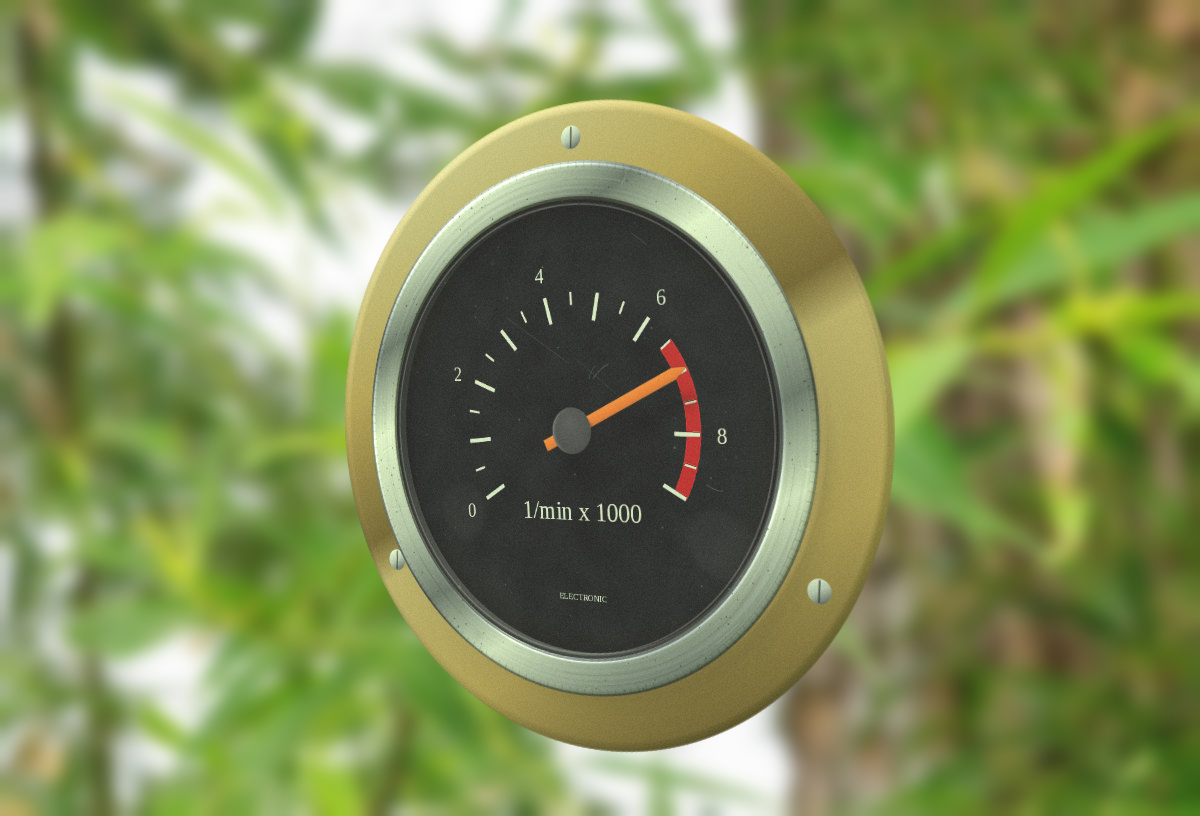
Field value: 7000 rpm
